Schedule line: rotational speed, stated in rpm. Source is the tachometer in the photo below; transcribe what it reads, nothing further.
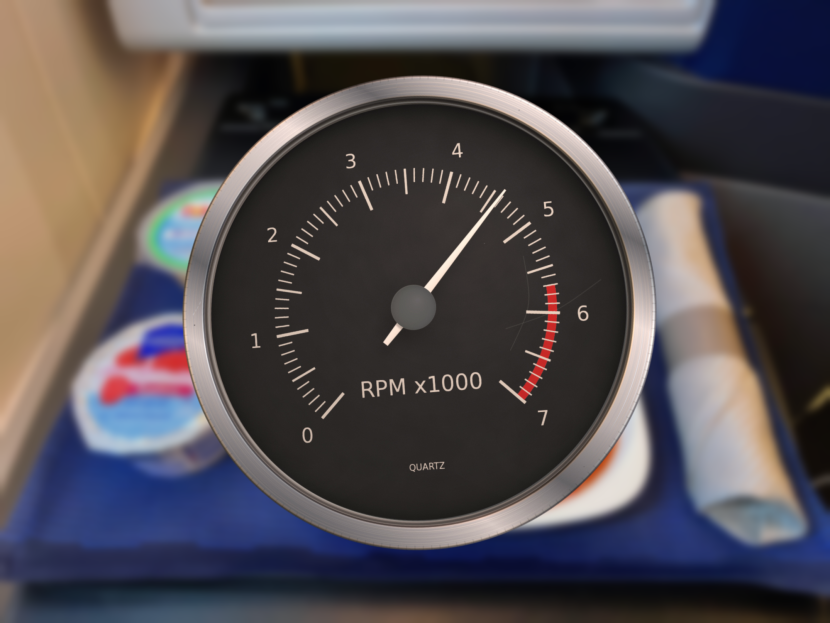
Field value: 4600 rpm
